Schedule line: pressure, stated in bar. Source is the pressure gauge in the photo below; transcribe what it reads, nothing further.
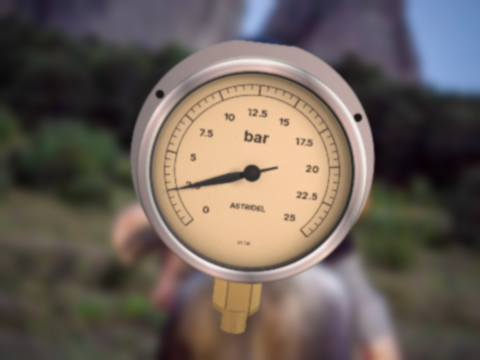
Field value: 2.5 bar
